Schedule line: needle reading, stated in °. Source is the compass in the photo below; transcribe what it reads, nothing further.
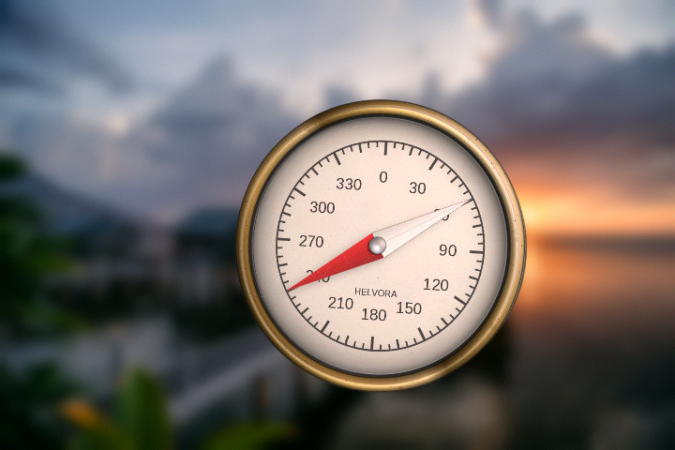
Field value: 240 °
